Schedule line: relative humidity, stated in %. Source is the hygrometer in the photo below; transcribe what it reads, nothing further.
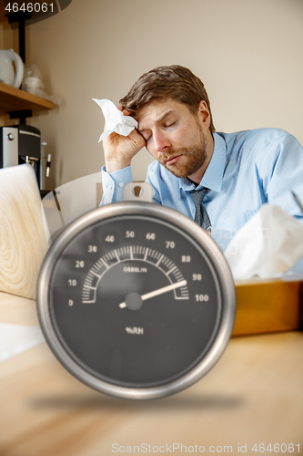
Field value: 90 %
